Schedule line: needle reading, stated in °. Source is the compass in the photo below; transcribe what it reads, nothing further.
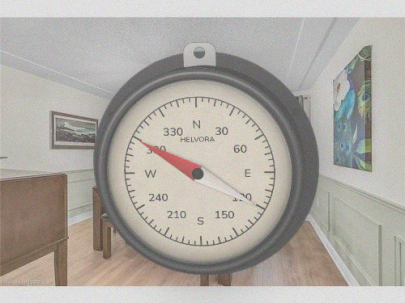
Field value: 300 °
